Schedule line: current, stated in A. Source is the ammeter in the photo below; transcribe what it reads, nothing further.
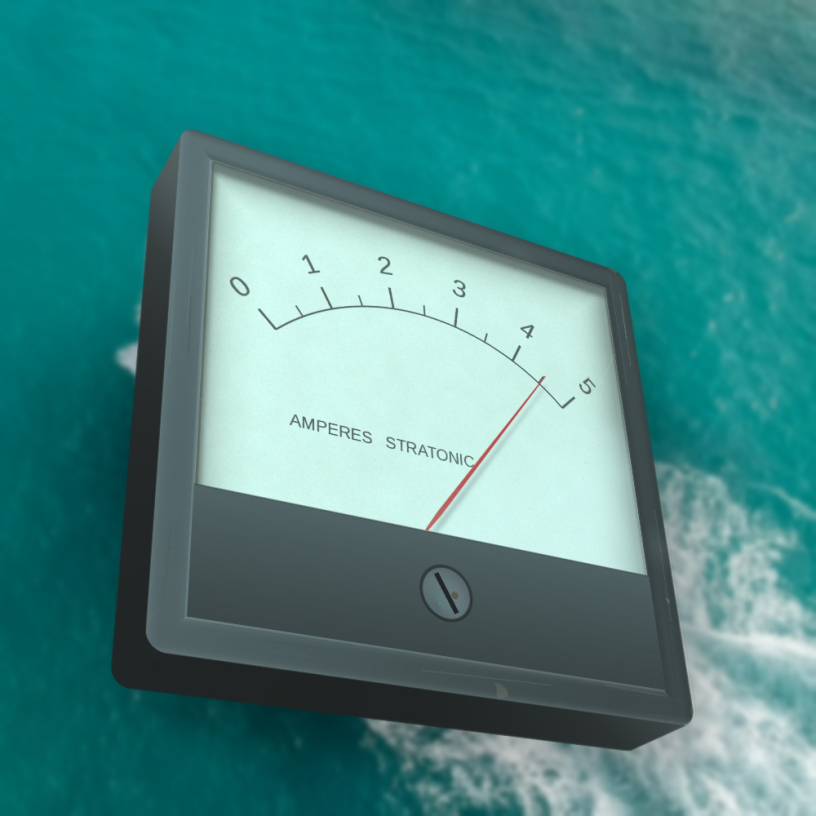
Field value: 4.5 A
